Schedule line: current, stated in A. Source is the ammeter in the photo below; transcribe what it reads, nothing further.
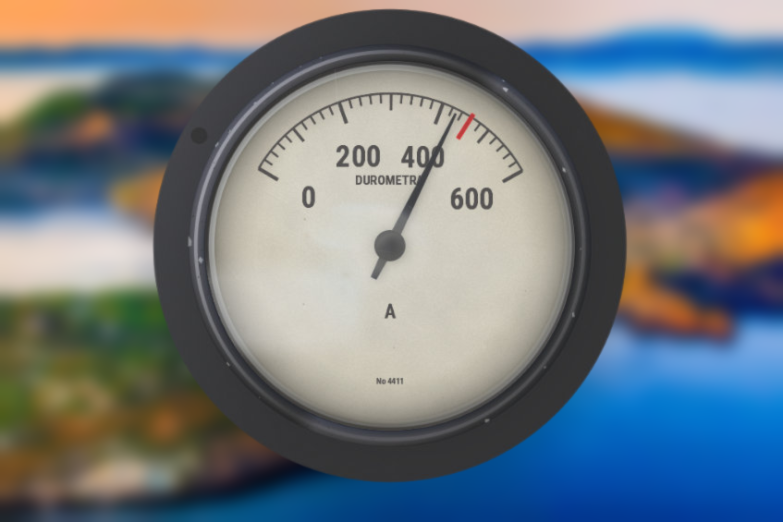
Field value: 430 A
